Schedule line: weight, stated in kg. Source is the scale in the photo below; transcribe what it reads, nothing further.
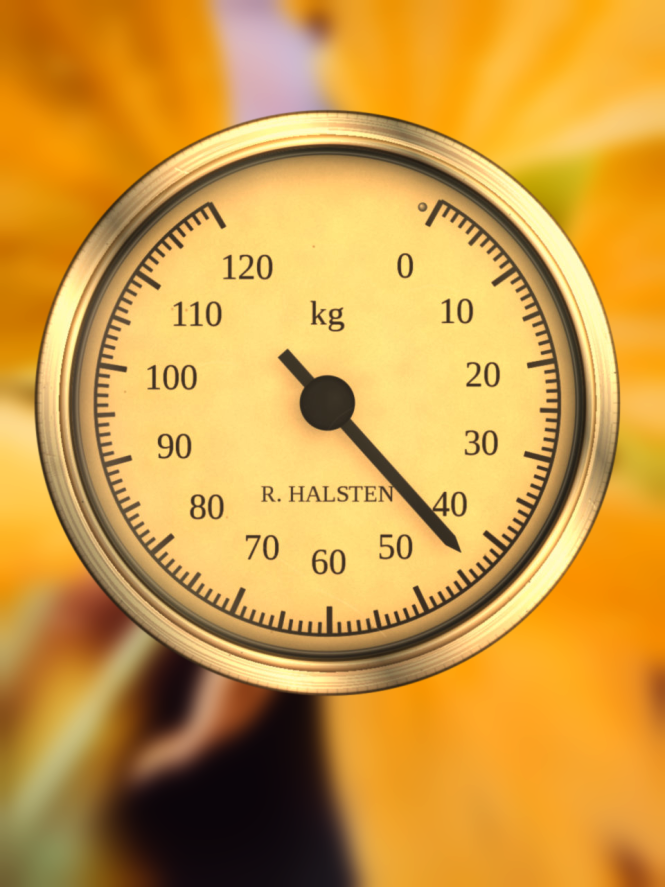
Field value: 43.5 kg
